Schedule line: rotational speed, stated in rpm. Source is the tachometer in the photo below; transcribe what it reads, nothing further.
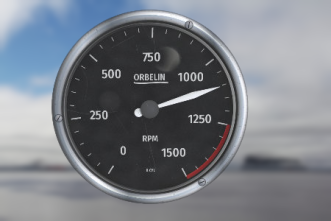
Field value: 1100 rpm
